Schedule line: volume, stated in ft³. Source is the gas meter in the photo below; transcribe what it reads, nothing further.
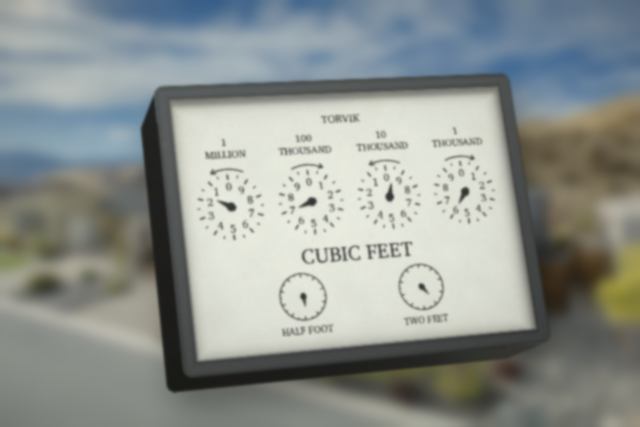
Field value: 169600 ft³
